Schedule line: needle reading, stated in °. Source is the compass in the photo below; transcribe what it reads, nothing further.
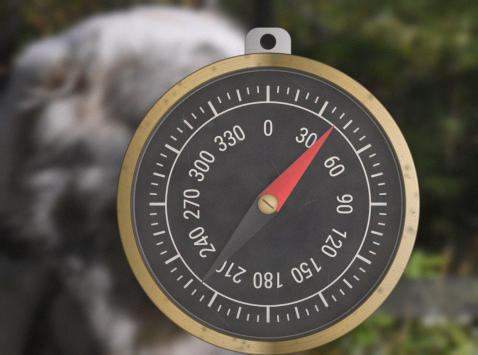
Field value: 40 °
